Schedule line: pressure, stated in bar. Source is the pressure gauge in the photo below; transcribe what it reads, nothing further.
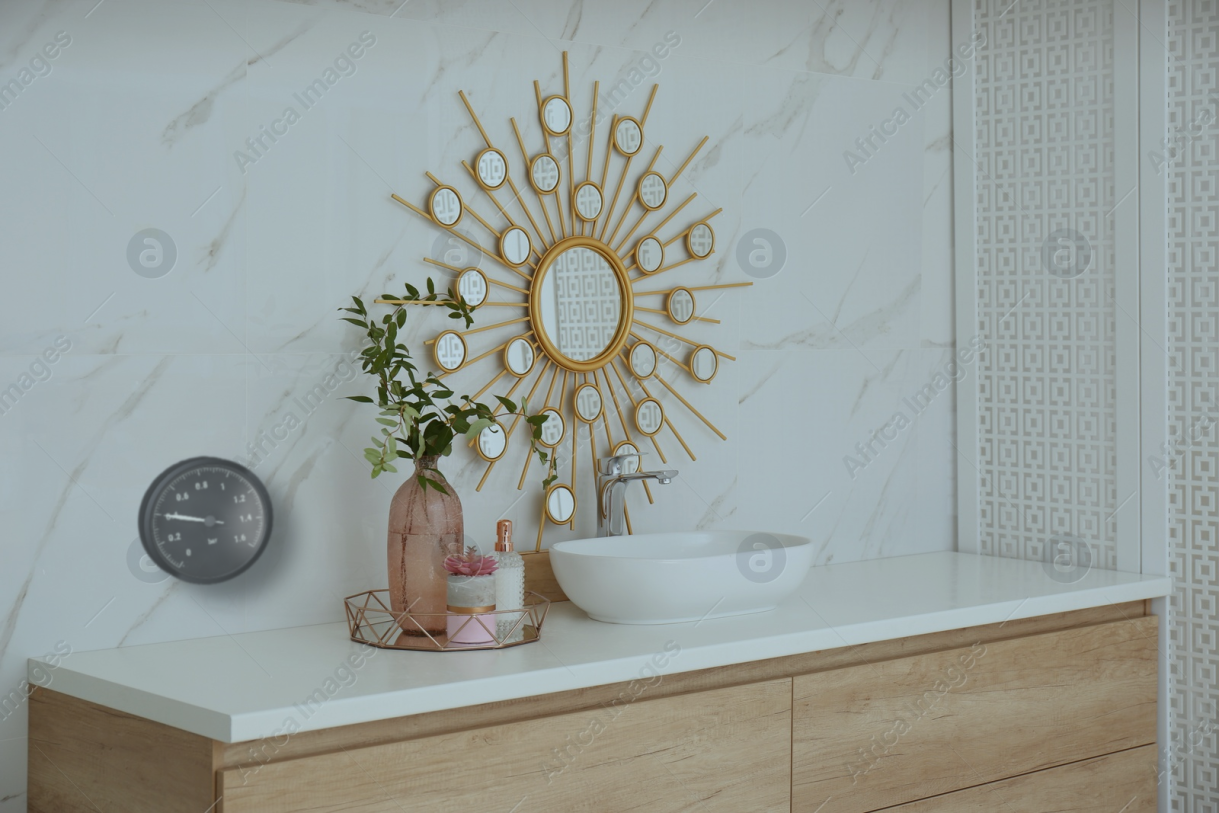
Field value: 0.4 bar
